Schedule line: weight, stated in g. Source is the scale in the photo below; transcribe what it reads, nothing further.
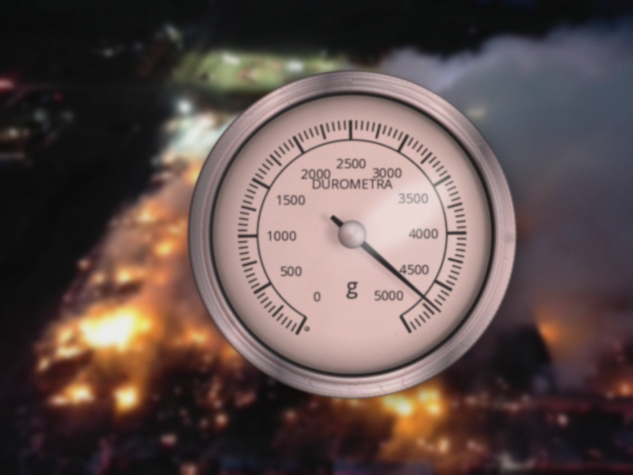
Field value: 4700 g
